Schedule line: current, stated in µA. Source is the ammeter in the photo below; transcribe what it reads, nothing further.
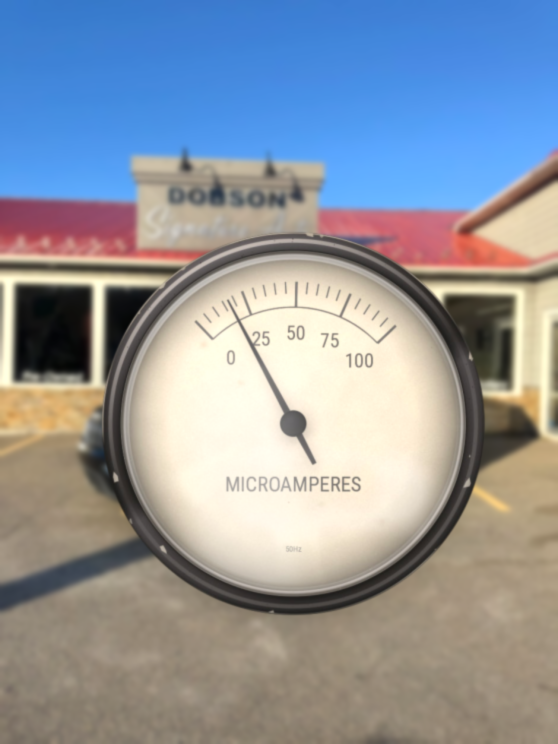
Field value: 17.5 µA
